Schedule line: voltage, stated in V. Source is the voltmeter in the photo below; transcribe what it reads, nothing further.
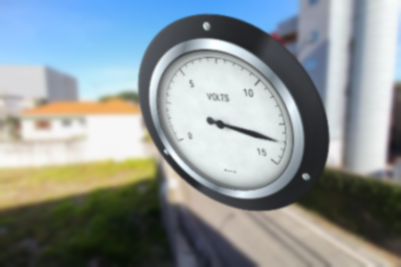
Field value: 13.5 V
